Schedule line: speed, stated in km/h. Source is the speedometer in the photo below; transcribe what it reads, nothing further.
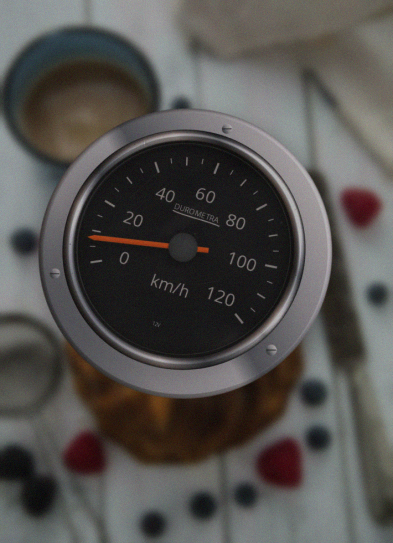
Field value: 7.5 km/h
